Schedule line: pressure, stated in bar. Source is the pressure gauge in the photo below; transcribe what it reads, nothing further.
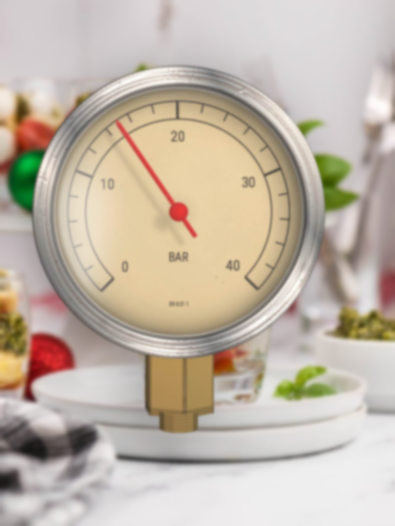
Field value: 15 bar
